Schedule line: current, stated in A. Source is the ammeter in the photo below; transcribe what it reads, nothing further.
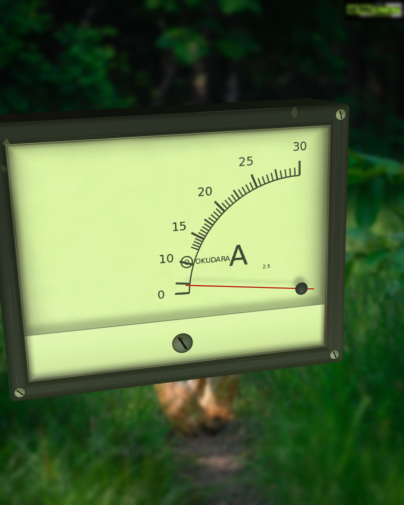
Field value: 5 A
